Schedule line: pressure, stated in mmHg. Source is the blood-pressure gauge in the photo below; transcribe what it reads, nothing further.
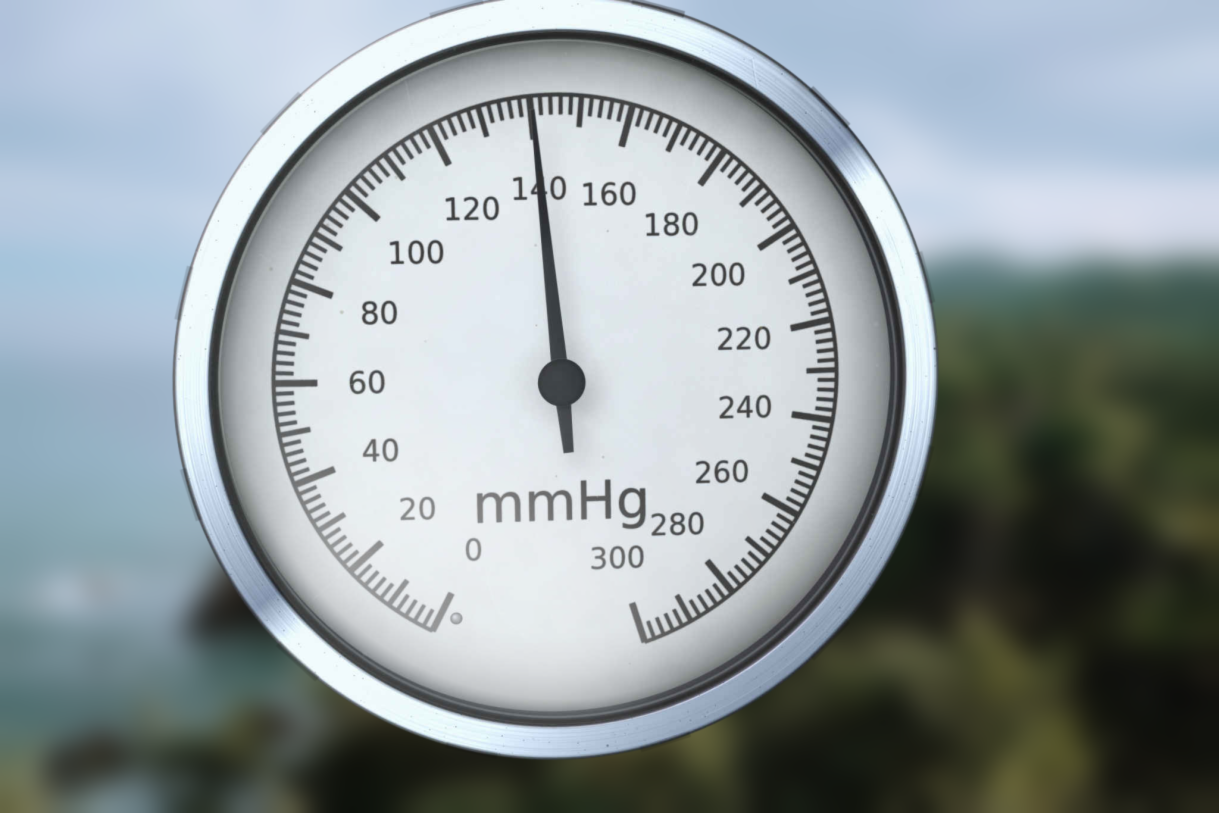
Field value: 140 mmHg
